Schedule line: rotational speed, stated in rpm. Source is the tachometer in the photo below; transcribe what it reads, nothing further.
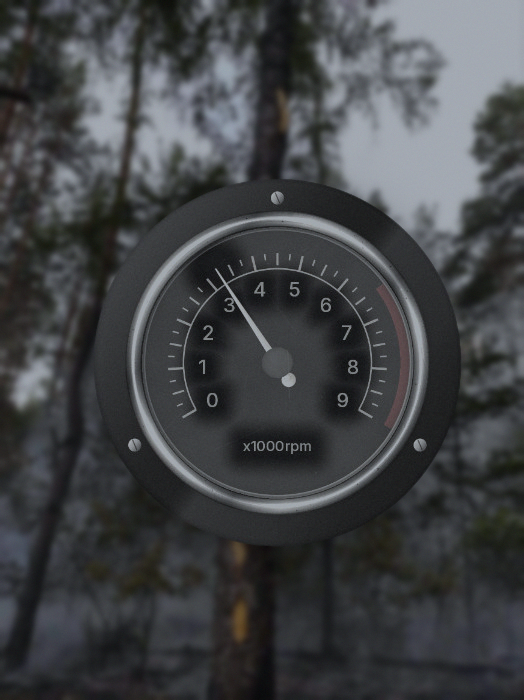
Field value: 3250 rpm
